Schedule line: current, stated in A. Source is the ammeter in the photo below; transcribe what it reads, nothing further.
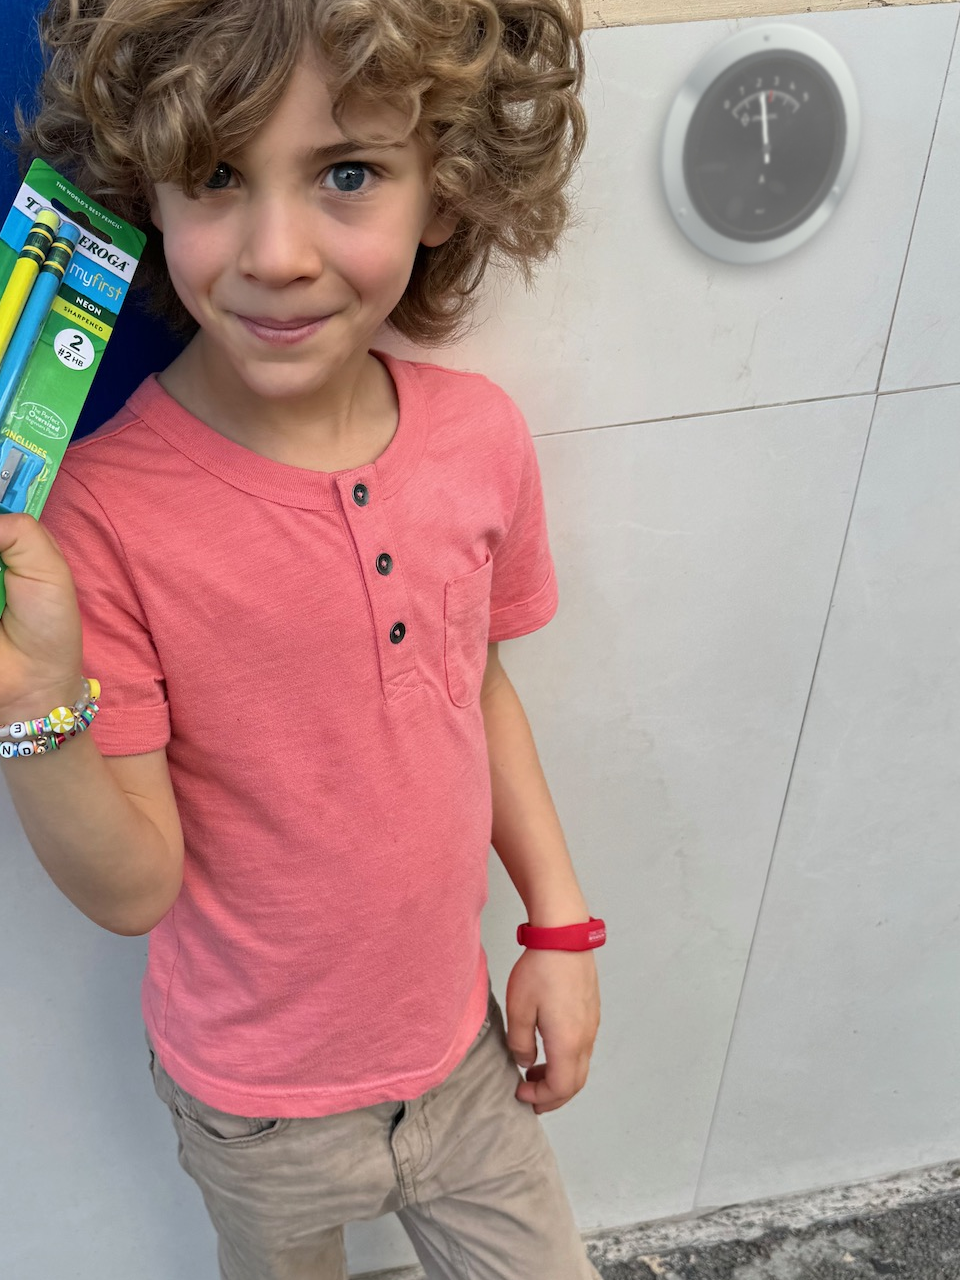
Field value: 2 A
